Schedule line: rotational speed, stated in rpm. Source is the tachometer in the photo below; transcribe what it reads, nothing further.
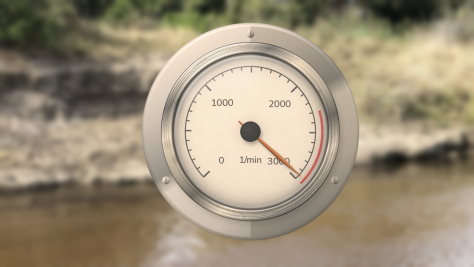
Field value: 2950 rpm
